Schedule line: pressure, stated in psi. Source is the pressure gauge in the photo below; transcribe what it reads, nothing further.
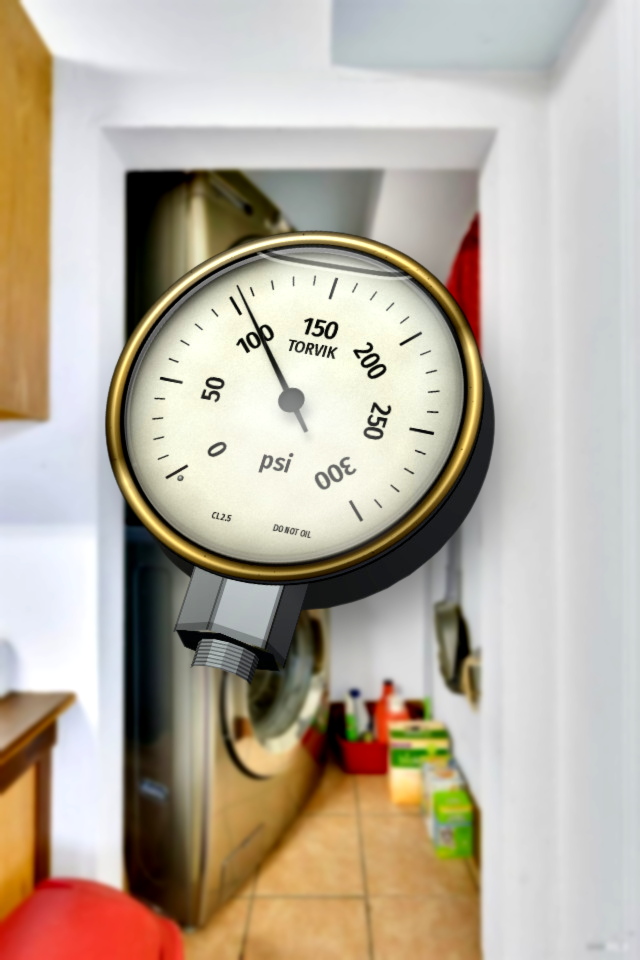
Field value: 105 psi
